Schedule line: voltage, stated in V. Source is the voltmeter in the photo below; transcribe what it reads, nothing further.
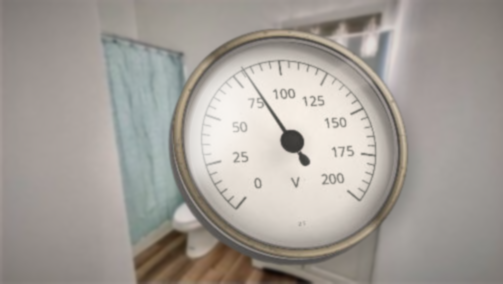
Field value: 80 V
